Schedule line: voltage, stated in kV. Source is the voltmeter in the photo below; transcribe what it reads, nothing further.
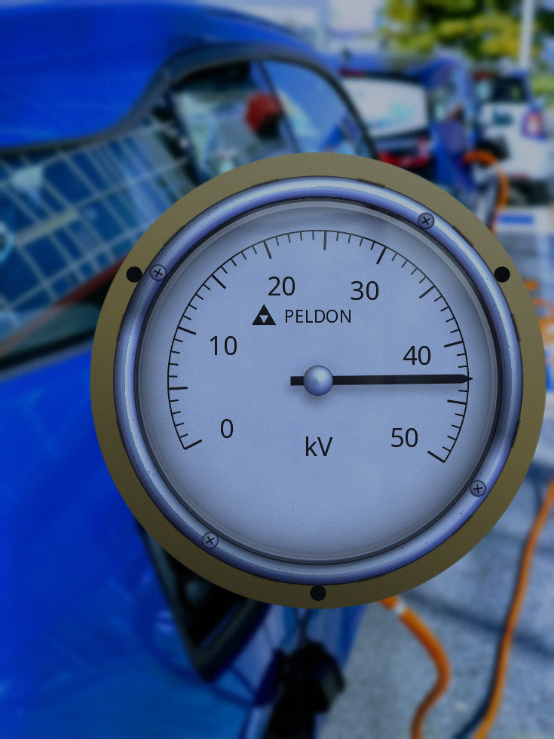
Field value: 43 kV
